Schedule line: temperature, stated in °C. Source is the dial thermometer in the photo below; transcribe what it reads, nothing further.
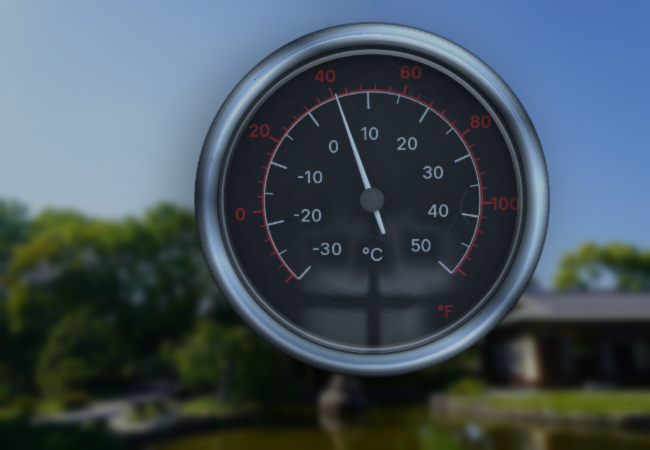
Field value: 5 °C
